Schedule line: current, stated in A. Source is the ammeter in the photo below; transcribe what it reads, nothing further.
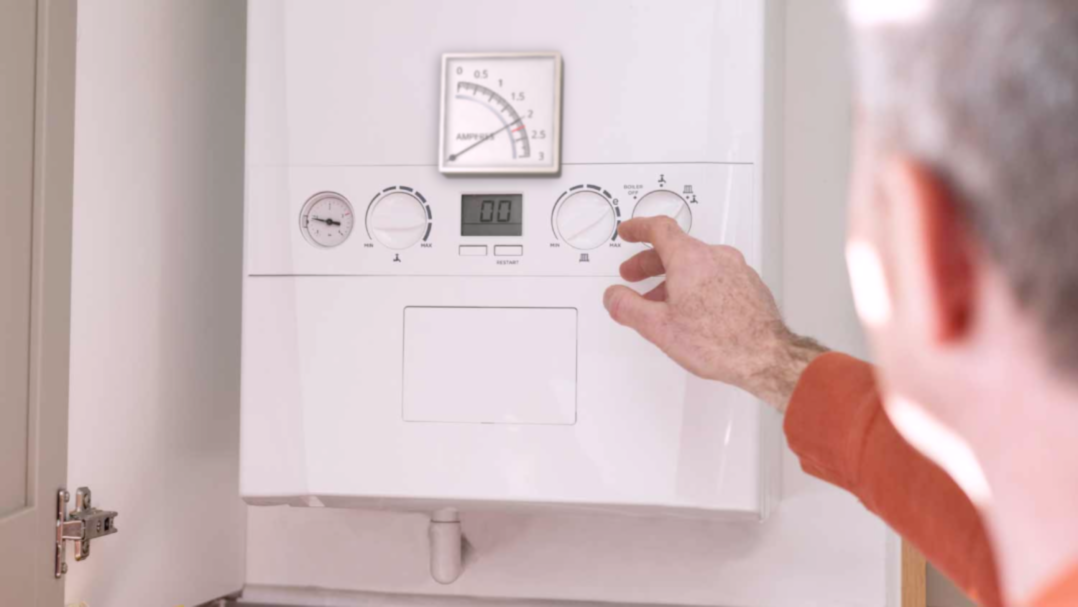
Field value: 2 A
